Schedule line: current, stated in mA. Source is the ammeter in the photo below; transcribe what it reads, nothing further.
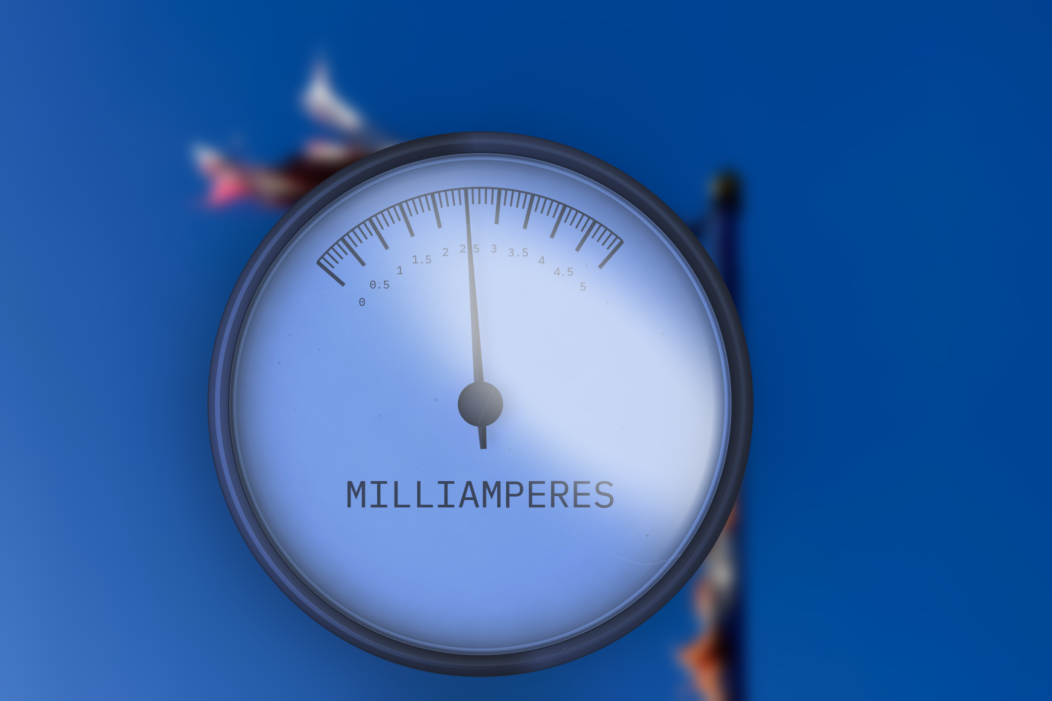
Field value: 2.5 mA
